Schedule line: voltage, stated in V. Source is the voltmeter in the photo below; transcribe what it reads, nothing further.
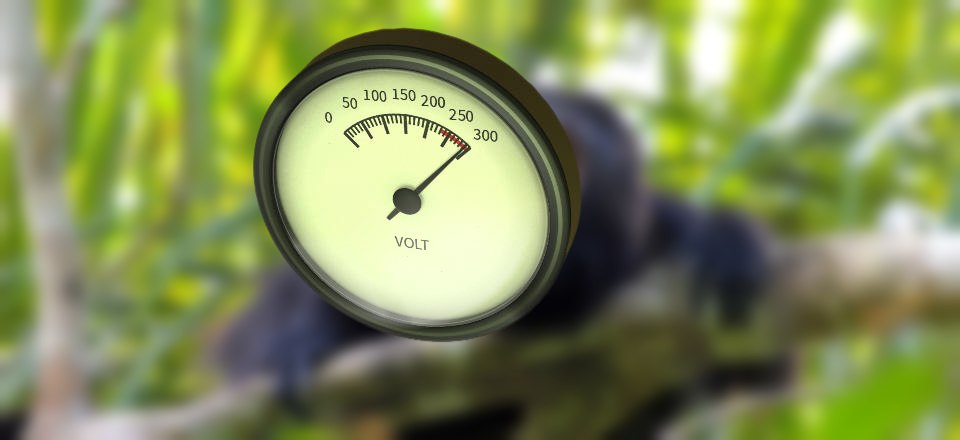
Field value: 290 V
